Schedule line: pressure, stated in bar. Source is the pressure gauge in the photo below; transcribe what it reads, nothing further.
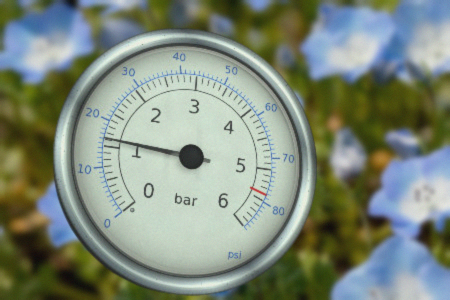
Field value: 1.1 bar
